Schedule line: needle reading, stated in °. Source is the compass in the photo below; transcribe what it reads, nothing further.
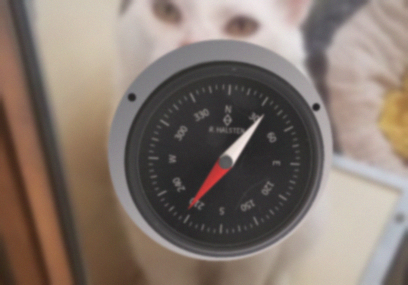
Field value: 215 °
